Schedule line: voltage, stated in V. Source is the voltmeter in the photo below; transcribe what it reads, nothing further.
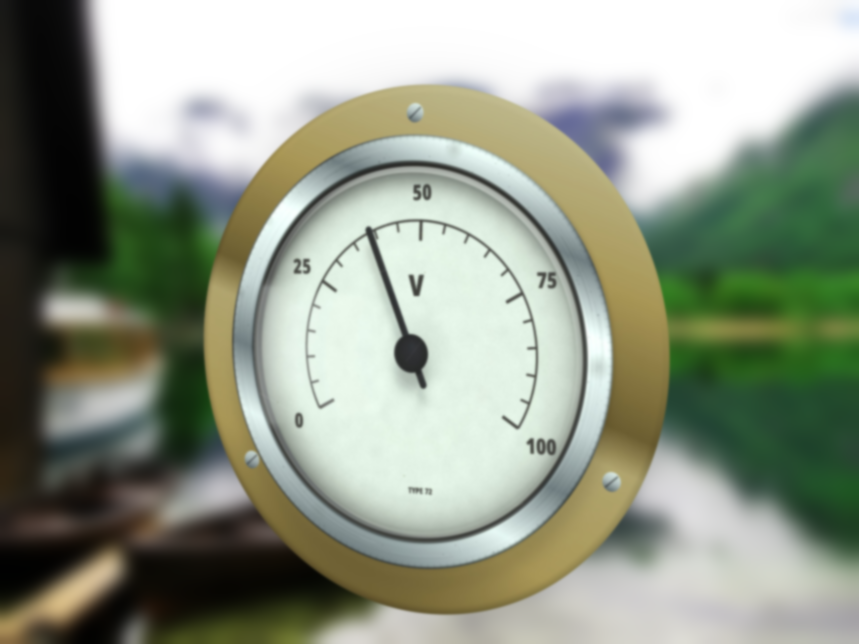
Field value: 40 V
